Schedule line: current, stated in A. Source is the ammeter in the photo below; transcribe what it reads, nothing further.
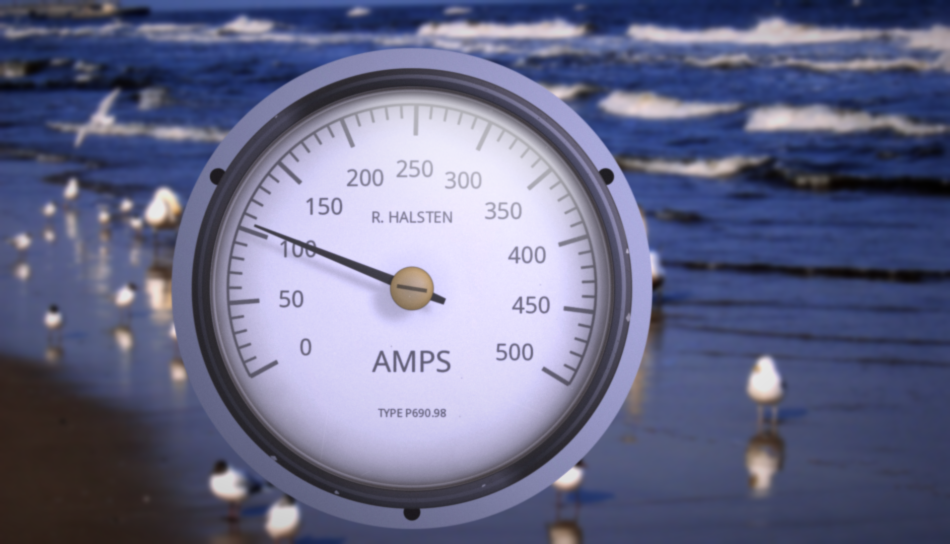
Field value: 105 A
